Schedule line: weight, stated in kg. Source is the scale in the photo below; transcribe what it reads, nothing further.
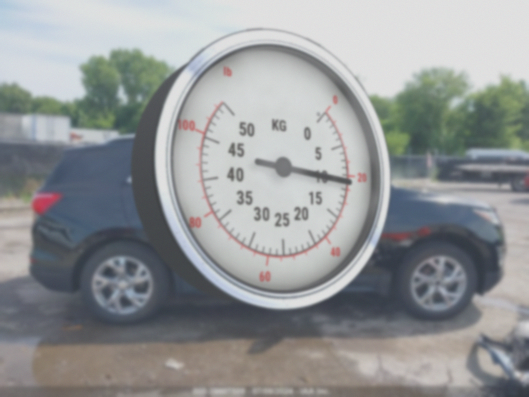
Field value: 10 kg
